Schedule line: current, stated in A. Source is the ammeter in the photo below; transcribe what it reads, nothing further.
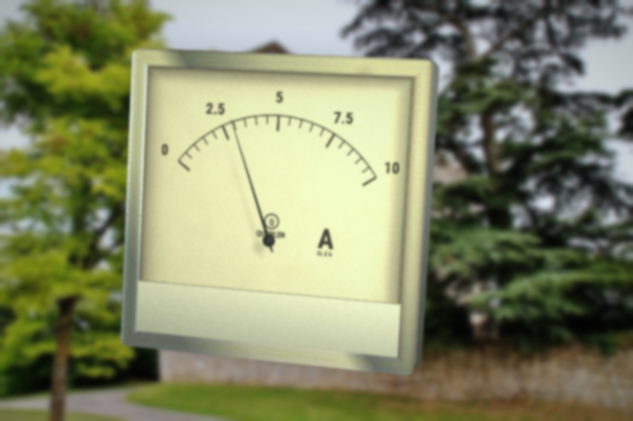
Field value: 3 A
